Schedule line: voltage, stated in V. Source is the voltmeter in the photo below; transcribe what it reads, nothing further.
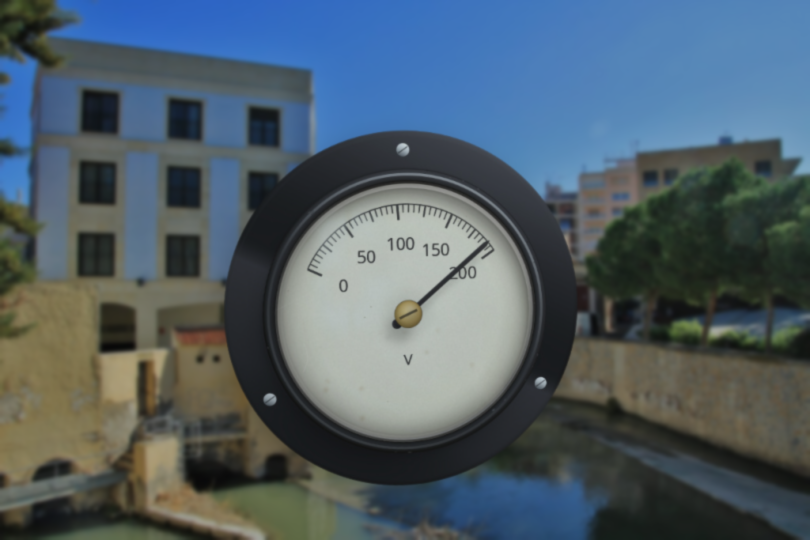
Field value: 190 V
